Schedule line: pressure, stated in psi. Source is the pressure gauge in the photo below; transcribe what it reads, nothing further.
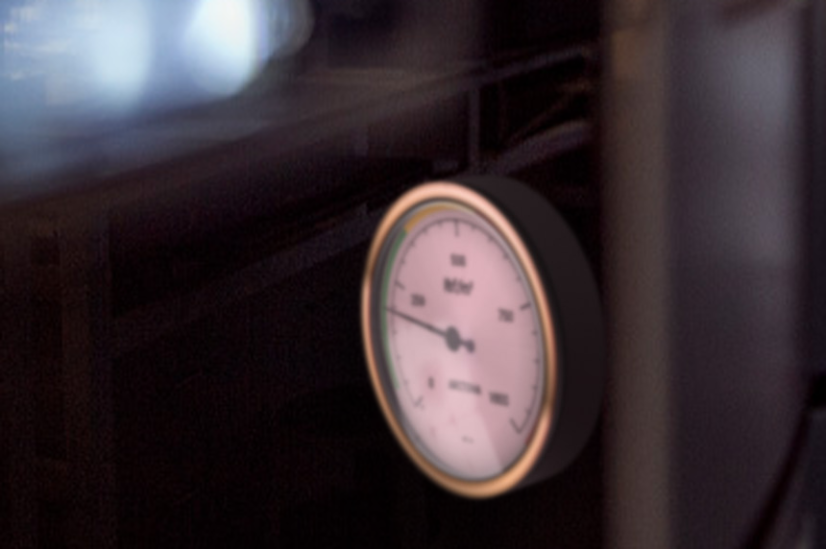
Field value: 200 psi
